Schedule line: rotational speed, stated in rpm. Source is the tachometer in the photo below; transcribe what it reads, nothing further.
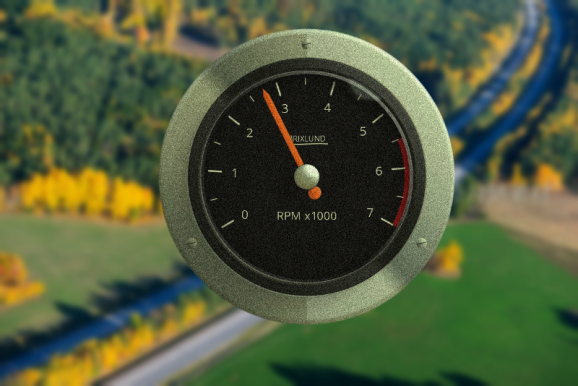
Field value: 2750 rpm
